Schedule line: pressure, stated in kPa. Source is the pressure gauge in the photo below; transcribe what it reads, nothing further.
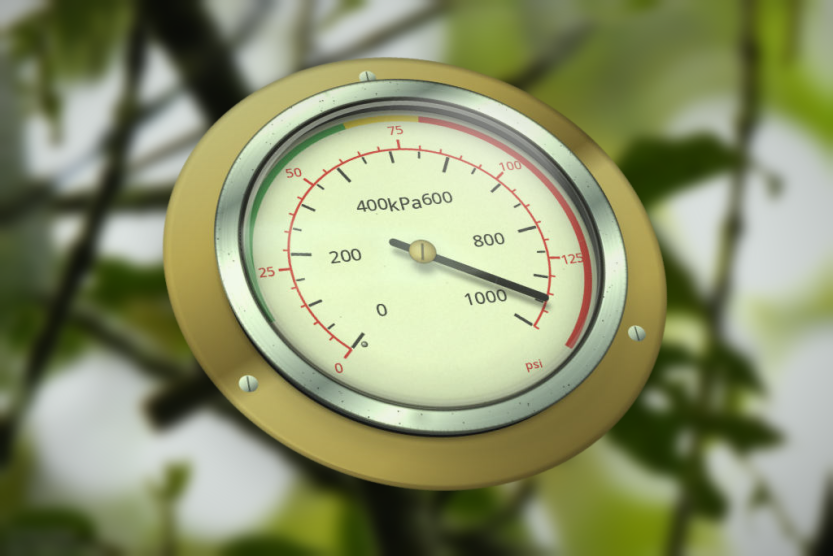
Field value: 950 kPa
